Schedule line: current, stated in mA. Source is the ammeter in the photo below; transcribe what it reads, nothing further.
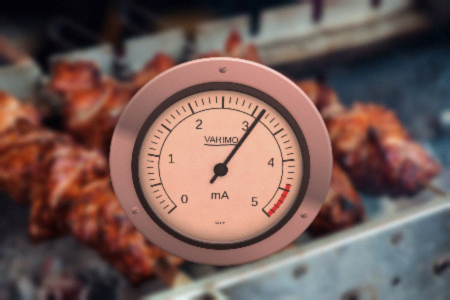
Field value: 3.1 mA
